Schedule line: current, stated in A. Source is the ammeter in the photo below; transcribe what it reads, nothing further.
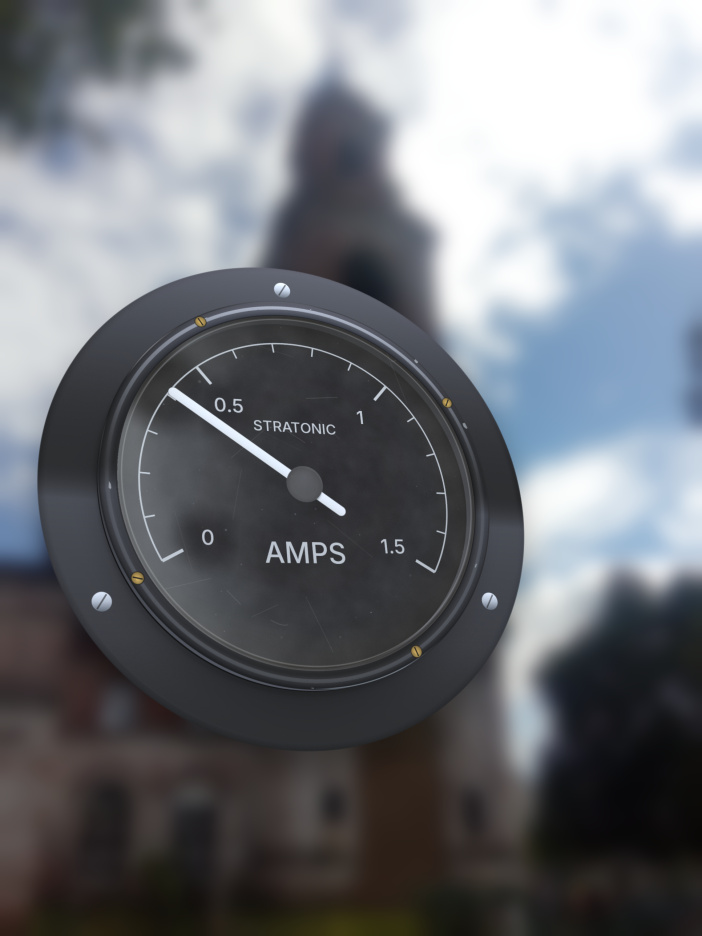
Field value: 0.4 A
